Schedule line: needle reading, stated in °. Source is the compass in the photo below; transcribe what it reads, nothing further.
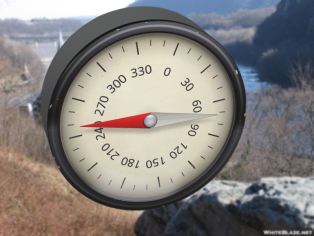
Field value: 250 °
